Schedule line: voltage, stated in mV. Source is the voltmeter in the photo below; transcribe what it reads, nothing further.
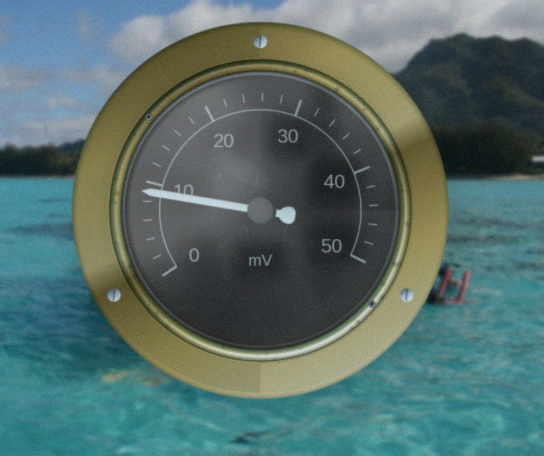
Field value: 9 mV
